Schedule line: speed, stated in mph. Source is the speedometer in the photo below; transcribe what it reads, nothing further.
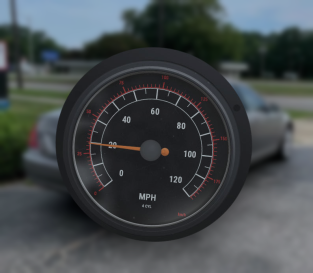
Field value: 20 mph
